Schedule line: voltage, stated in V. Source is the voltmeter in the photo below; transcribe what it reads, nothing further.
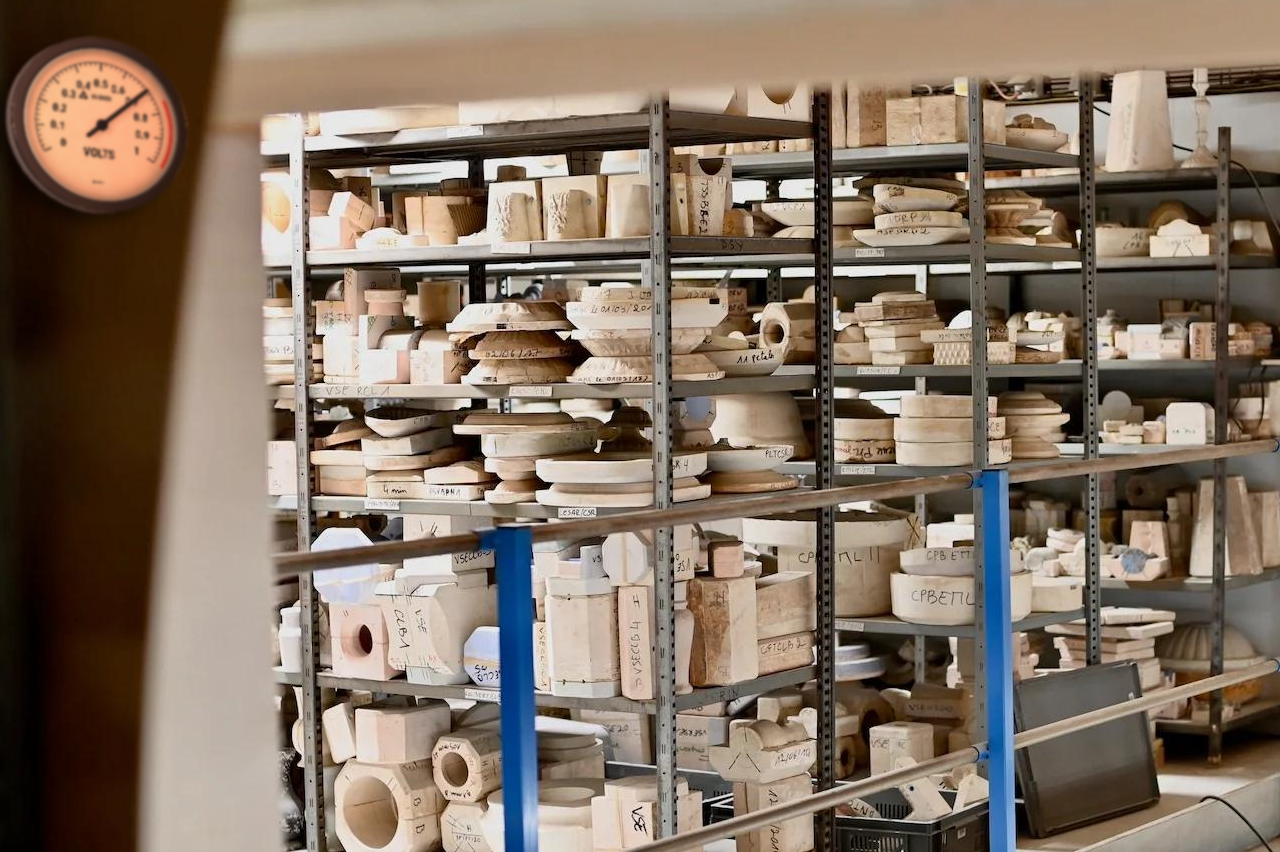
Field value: 0.7 V
